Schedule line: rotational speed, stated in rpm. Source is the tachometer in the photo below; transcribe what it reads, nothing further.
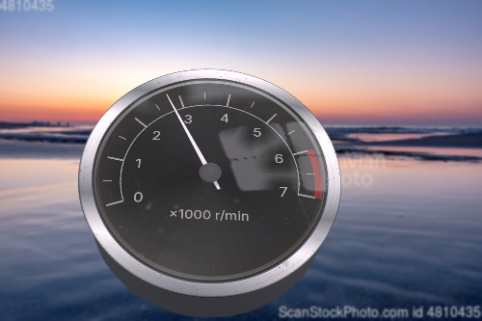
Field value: 2750 rpm
